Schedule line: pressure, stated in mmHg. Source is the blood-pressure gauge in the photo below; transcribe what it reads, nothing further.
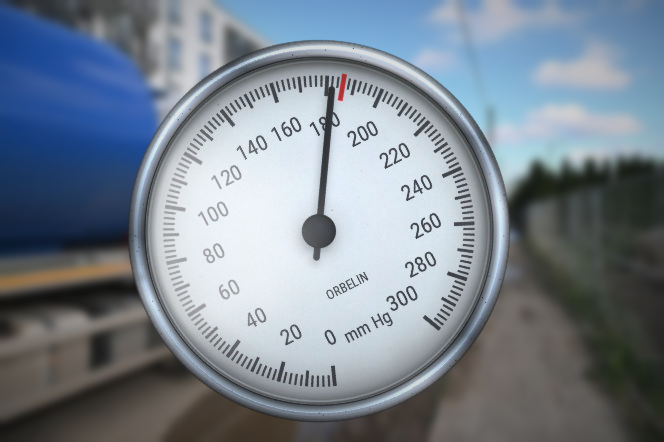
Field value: 182 mmHg
